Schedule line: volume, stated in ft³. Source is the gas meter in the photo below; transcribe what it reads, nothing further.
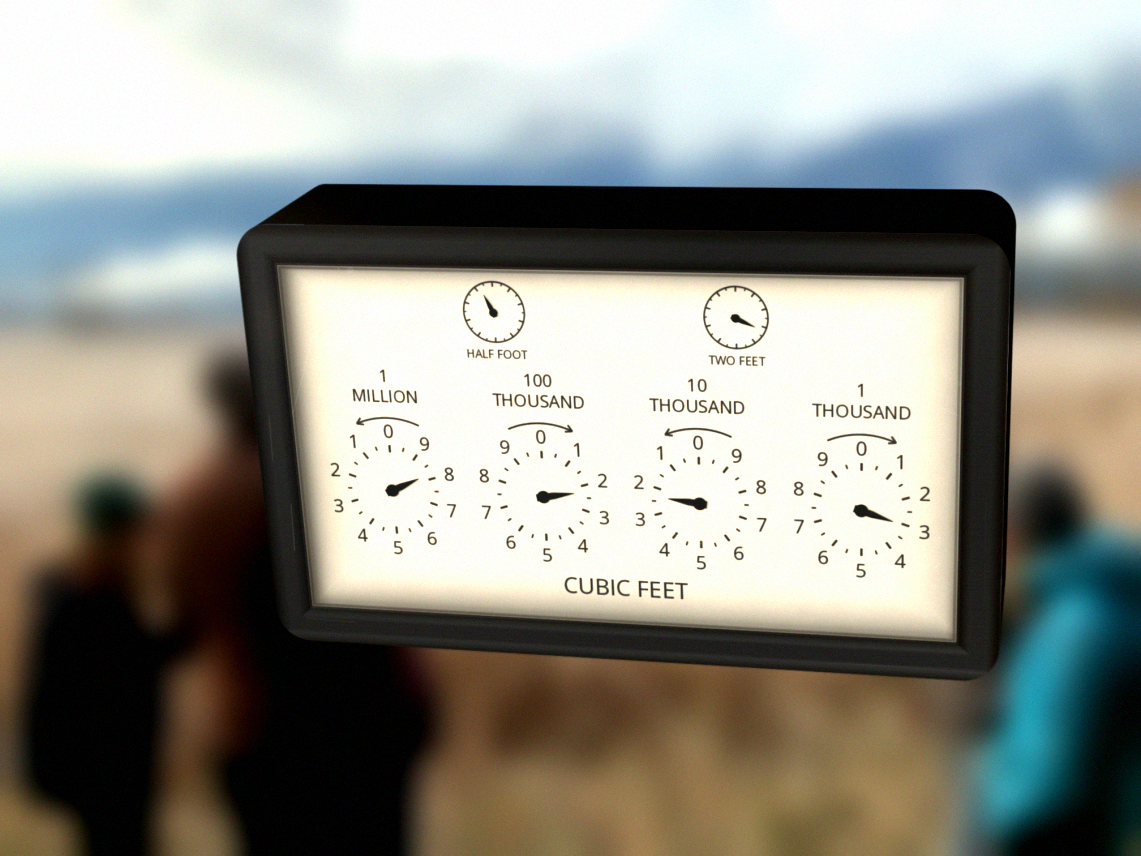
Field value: 822300 ft³
